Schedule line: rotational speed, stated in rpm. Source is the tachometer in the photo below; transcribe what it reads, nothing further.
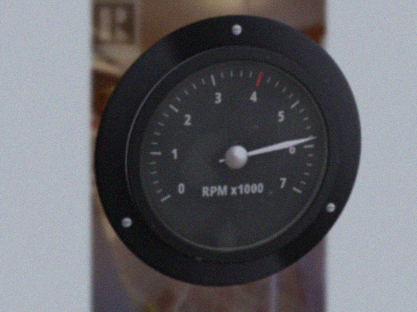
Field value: 5800 rpm
